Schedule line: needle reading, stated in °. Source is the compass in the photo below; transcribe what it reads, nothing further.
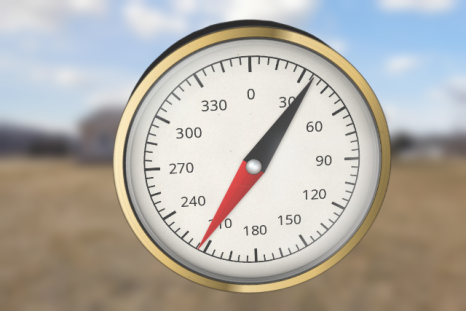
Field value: 215 °
